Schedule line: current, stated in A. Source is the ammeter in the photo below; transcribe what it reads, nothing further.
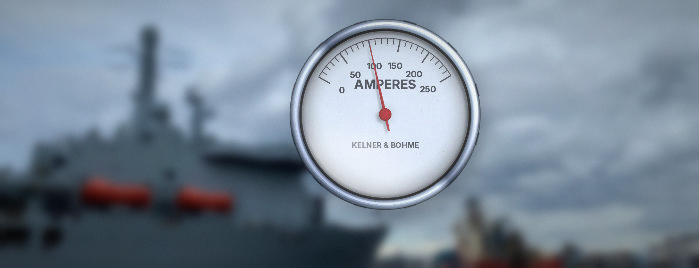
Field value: 100 A
